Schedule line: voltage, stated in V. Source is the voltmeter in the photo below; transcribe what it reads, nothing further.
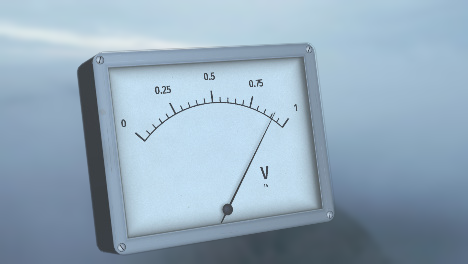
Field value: 0.9 V
